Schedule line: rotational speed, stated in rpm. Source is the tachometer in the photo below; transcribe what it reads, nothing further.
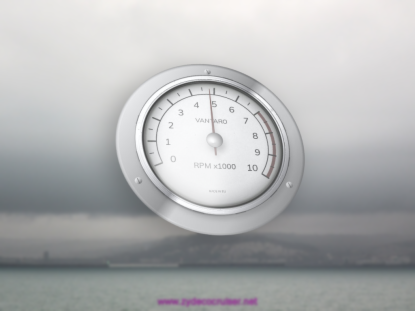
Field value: 4750 rpm
